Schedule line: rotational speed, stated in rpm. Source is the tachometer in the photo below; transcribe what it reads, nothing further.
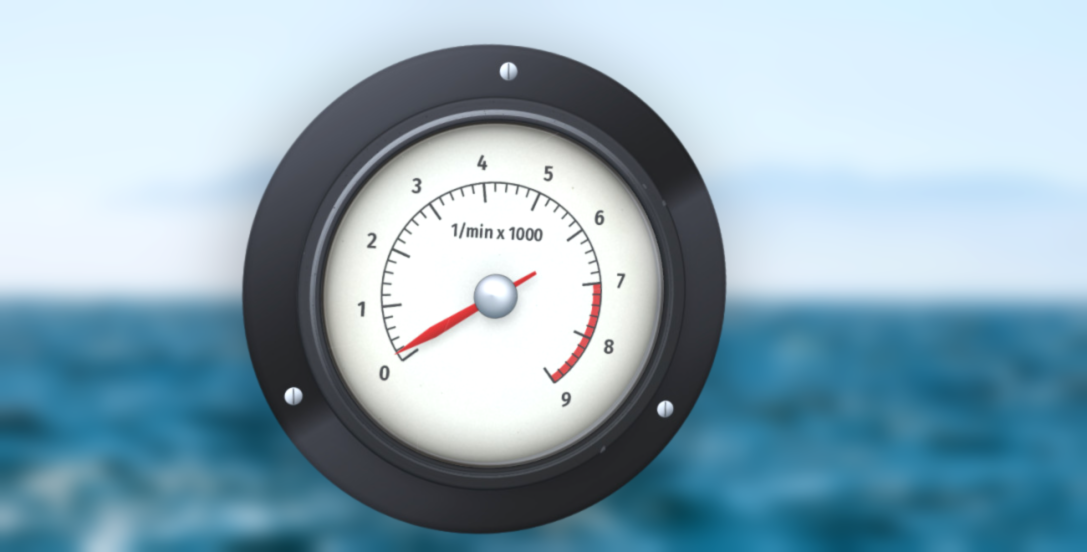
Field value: 200 rpm
